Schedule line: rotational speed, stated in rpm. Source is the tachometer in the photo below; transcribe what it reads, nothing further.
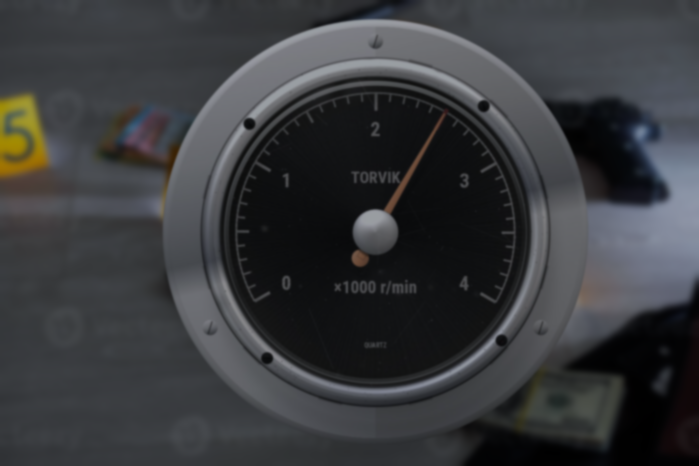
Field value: 2500 rpm
